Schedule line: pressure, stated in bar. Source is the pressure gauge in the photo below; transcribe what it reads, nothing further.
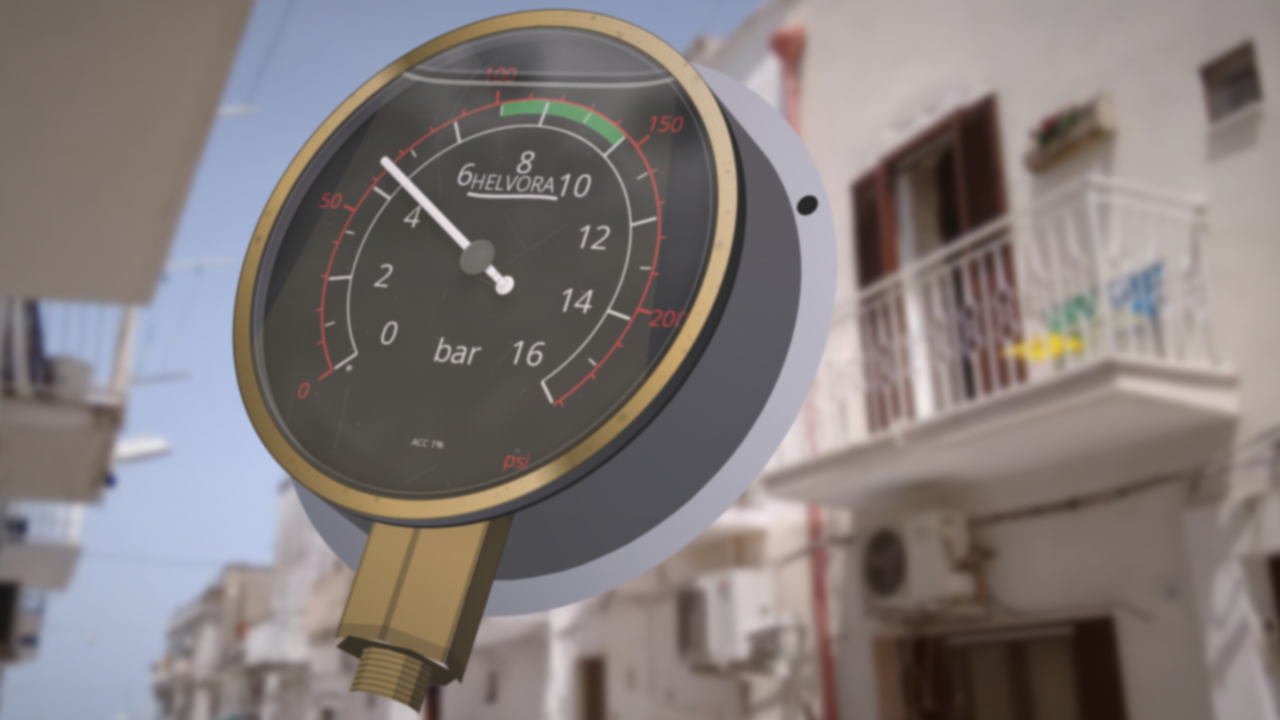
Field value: 4.5 bar
